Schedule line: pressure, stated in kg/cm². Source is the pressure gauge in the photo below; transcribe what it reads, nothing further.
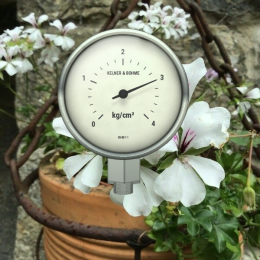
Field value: 3 kg/cm²
